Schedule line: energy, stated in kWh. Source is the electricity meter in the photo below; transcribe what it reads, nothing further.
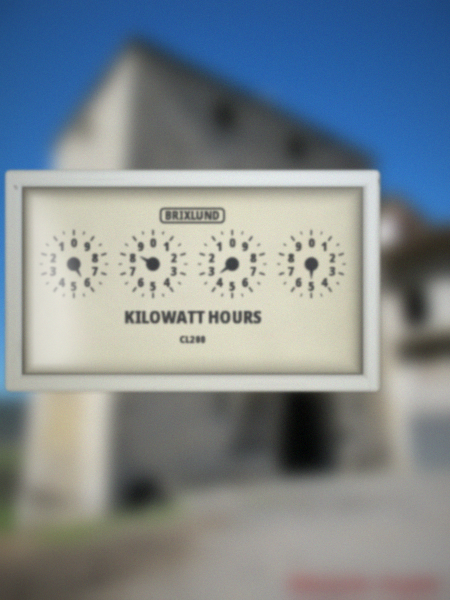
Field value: 5835 kWh
